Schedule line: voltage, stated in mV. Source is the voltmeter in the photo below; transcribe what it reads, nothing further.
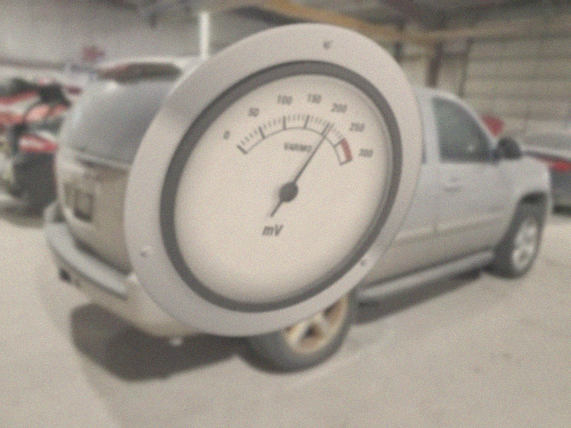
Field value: 200 mV
